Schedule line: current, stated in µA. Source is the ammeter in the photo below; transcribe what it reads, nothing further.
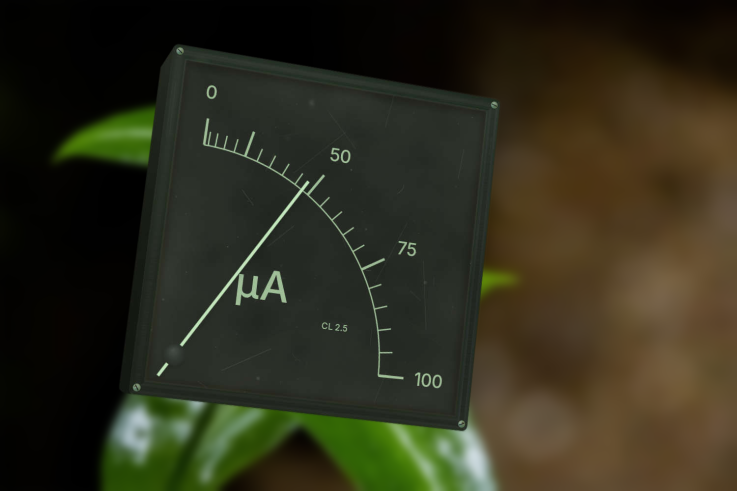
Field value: 47.5 µA
